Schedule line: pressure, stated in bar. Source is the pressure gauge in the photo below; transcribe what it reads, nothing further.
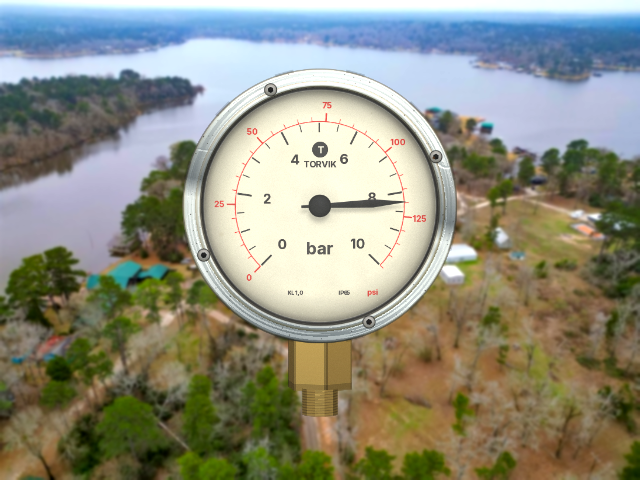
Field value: 8.25 bar
